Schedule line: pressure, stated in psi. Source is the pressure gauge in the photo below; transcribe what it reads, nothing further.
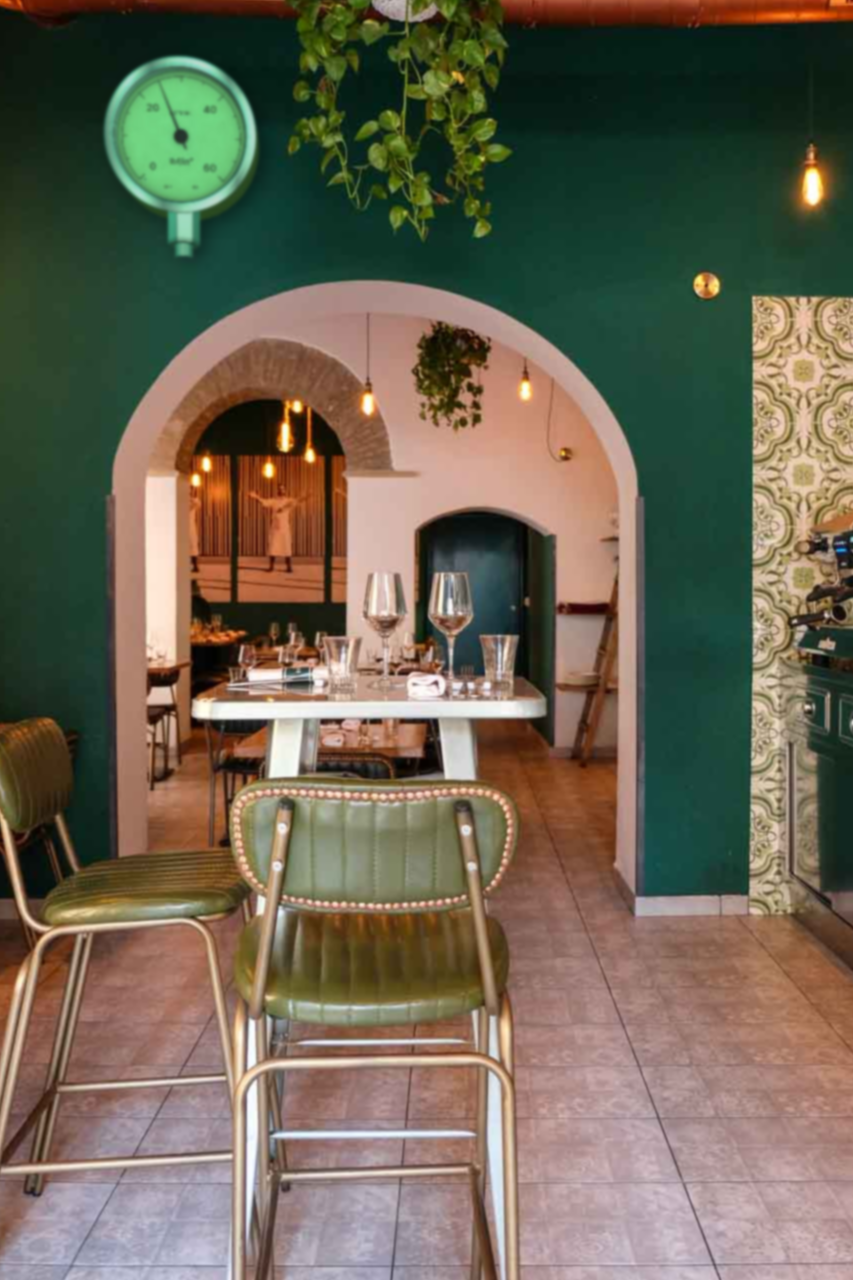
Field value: 25 psi
